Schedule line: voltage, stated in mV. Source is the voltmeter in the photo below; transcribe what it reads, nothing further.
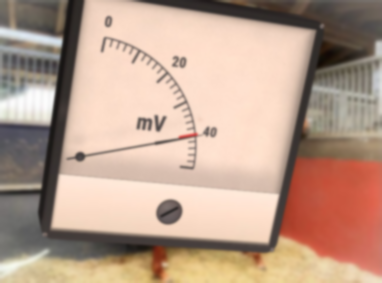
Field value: 40 mV
